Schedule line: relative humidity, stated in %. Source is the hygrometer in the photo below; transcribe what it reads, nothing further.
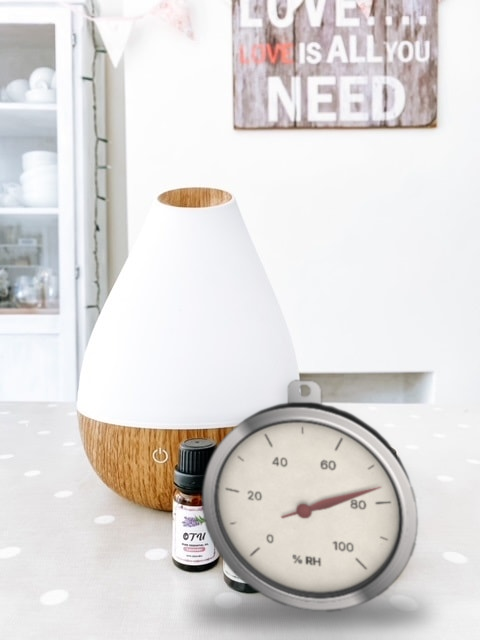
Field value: 75 %
